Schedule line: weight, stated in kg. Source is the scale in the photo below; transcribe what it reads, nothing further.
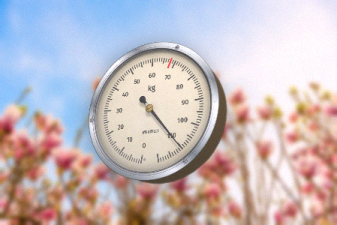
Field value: 110 kg
